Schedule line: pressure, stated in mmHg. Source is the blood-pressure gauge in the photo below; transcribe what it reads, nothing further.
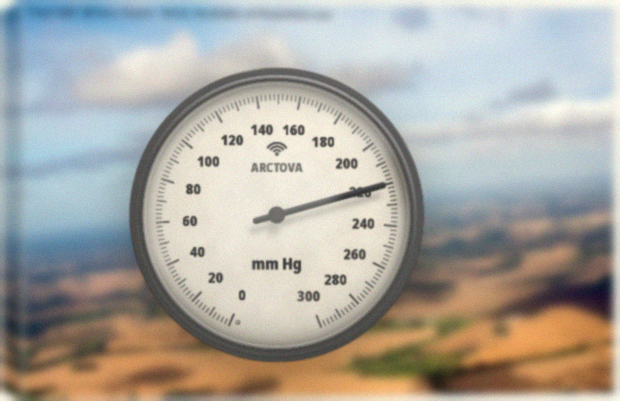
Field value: 220 mmHg
